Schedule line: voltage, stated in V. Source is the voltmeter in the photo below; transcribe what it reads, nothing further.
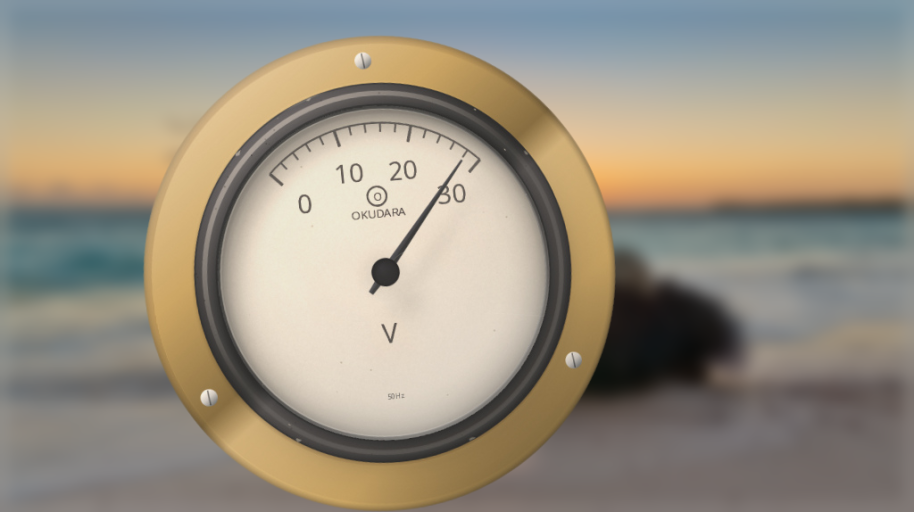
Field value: 28 V
